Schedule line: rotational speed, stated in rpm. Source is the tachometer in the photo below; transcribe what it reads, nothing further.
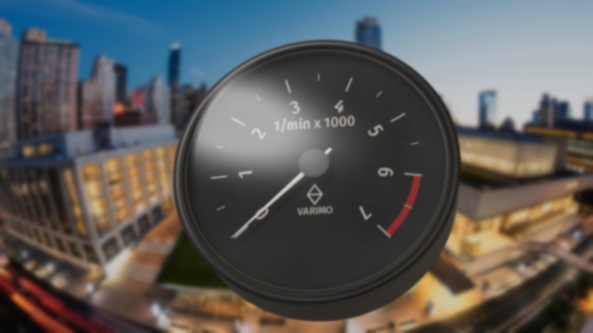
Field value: 0 rpm
